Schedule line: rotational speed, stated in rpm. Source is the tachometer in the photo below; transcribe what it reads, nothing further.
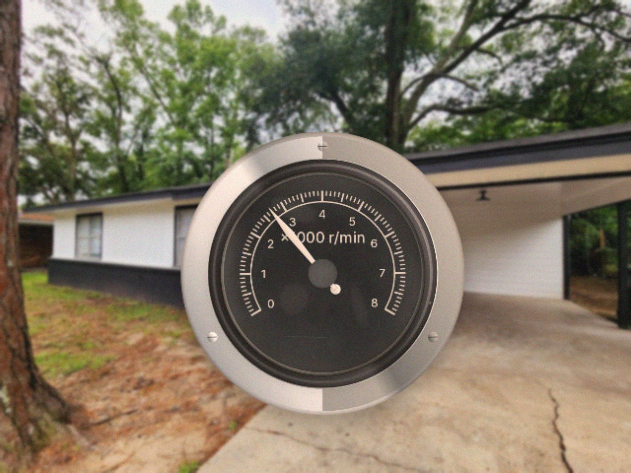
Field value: 2700 rpm
